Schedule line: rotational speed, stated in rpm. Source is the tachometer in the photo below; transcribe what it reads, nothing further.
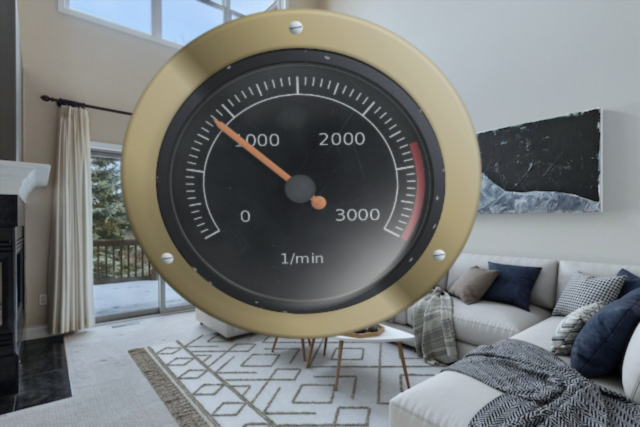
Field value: 900 rpm
